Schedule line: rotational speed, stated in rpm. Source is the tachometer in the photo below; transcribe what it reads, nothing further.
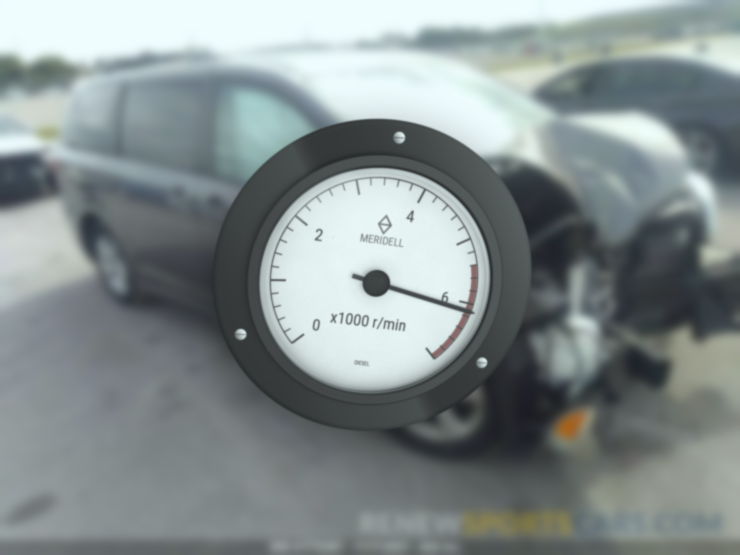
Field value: 6100 rpm
